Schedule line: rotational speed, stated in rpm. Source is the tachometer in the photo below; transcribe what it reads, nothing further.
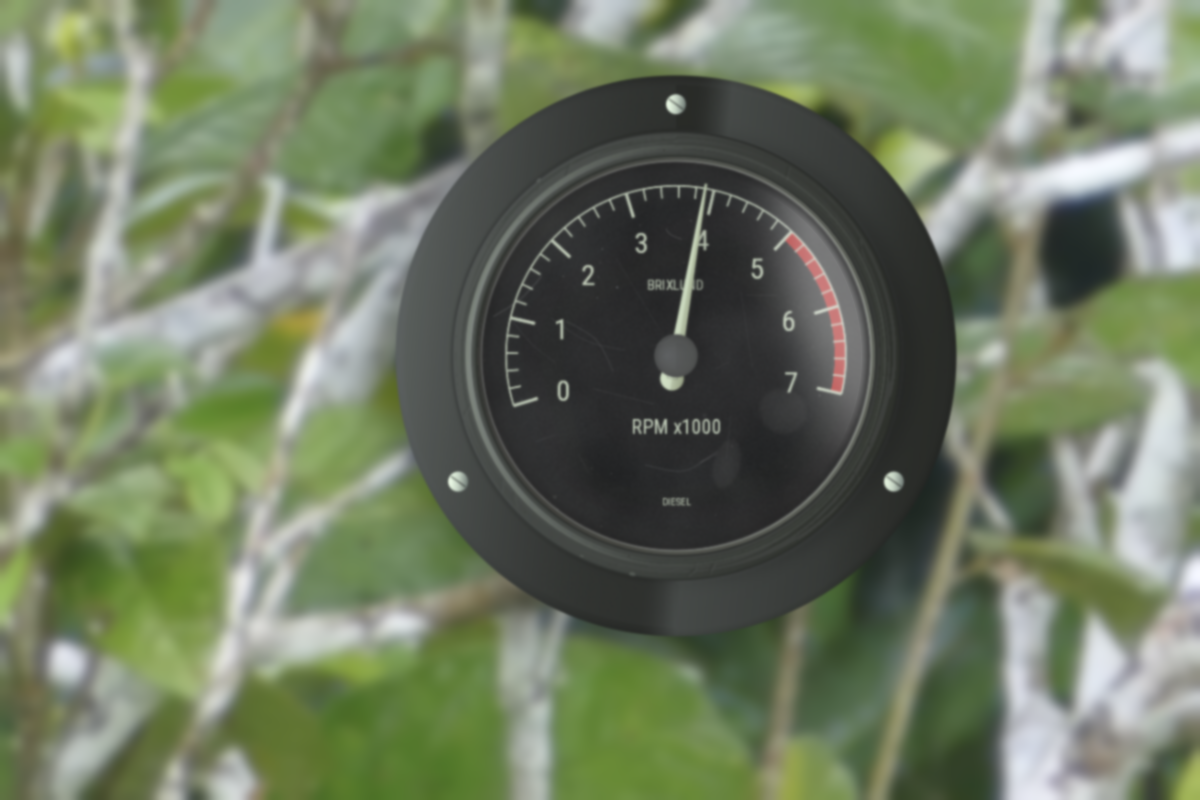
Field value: 3900 rpm
